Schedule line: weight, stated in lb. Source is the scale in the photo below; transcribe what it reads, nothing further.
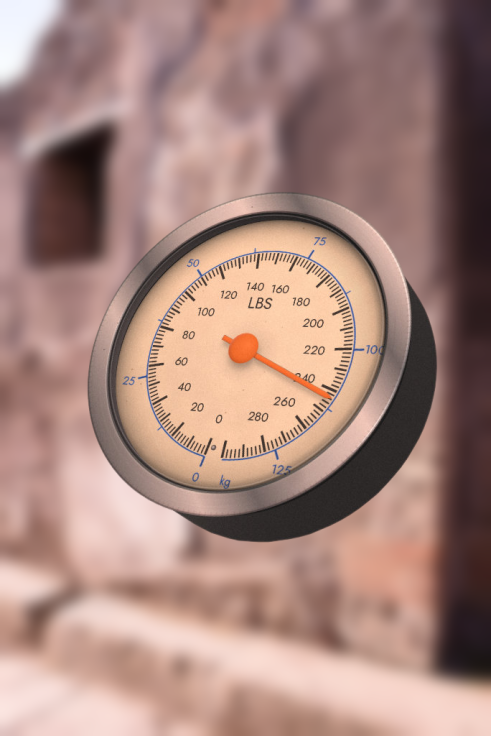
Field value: 244 lb
